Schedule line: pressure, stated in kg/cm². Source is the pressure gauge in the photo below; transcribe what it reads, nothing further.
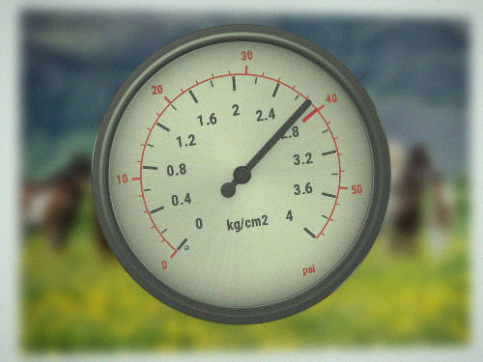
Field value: 2.7 kg/cm²
